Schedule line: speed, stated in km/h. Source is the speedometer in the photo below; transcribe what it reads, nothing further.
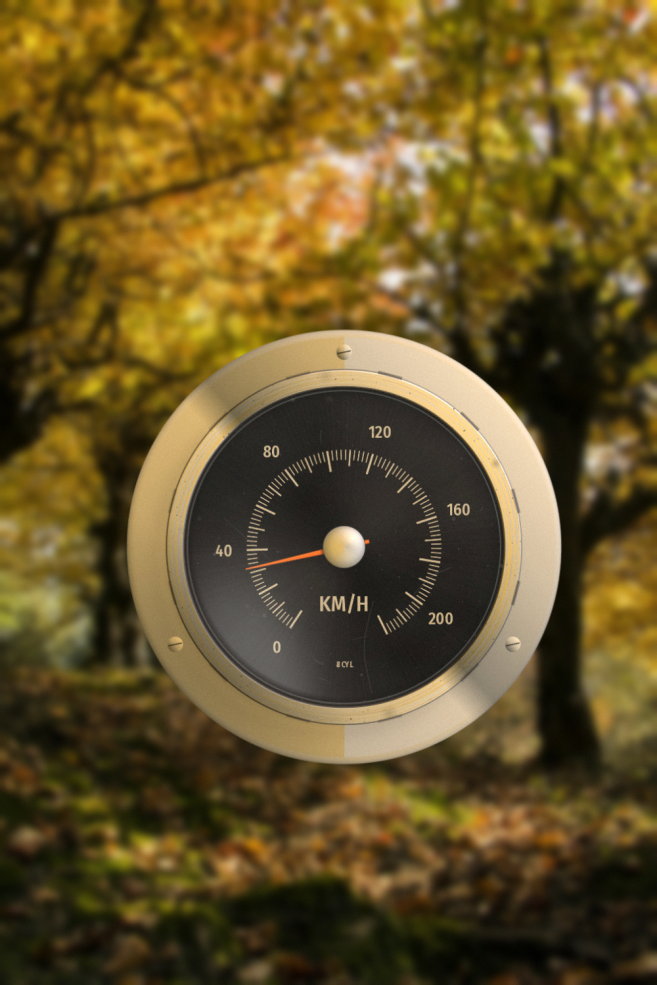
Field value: 32 km/h
